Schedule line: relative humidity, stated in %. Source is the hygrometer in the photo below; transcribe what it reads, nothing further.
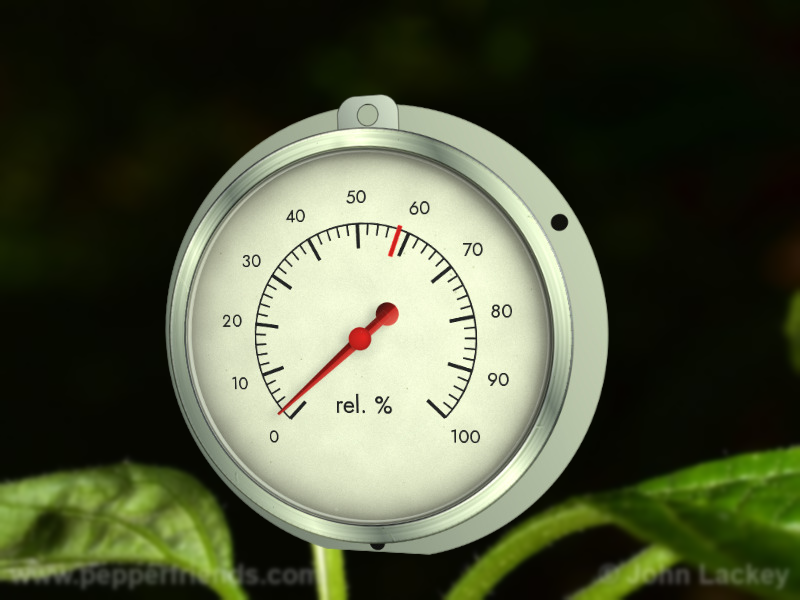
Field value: 2 %
